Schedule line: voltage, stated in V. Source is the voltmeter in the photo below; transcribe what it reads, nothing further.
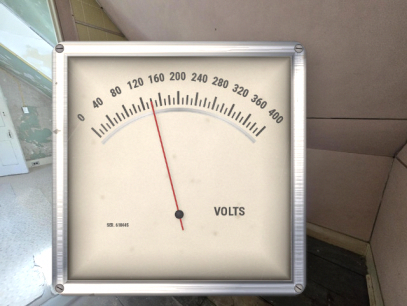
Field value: 140 V
